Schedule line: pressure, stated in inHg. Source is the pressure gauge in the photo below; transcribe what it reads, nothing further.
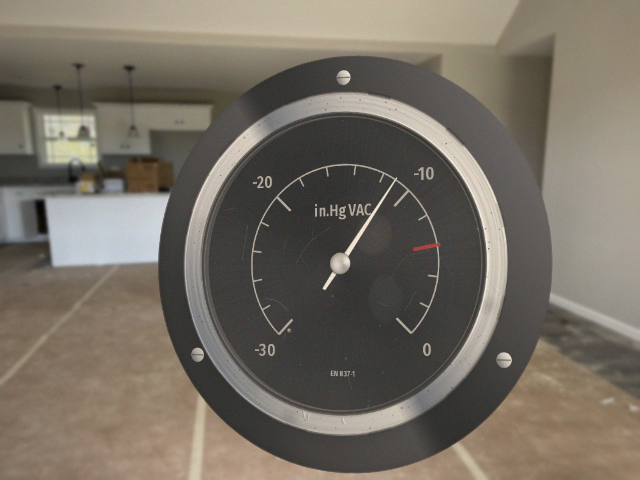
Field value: -11 inHg
